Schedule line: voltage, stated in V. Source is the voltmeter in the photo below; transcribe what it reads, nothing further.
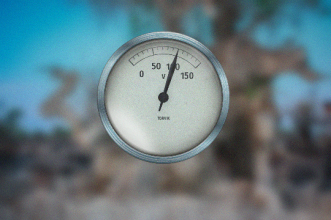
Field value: 100 V
